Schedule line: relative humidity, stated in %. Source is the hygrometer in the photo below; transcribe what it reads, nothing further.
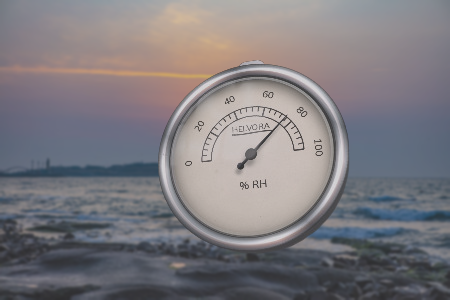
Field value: 76 %
